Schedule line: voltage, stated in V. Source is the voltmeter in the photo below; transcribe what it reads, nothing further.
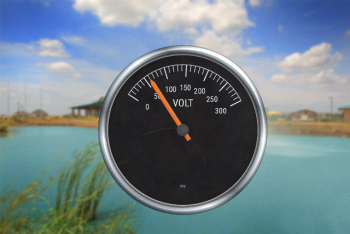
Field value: 60 V
